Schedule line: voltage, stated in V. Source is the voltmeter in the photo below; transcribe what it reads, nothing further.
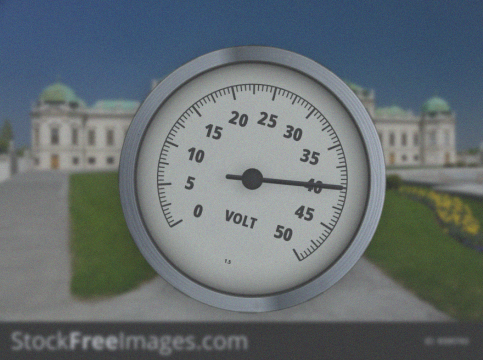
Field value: 40 V
